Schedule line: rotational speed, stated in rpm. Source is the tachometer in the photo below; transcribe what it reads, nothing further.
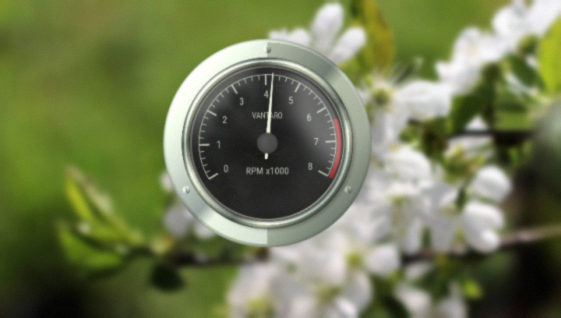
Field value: 4200 rpm
